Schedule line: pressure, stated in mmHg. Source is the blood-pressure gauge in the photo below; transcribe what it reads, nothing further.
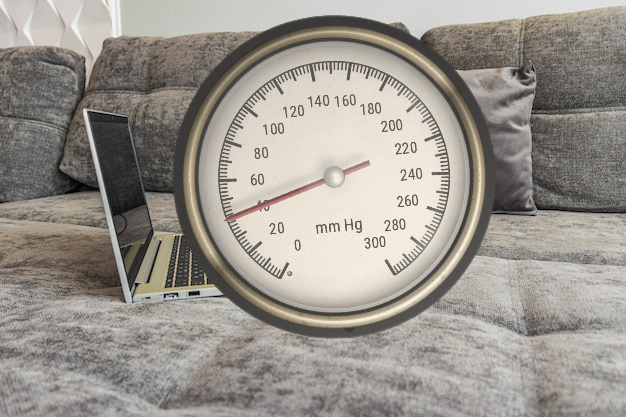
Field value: 40 mmHg
